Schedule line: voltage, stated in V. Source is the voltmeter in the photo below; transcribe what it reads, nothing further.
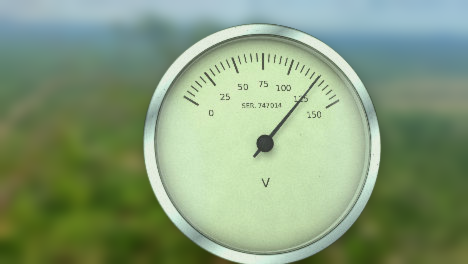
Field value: 125 V
